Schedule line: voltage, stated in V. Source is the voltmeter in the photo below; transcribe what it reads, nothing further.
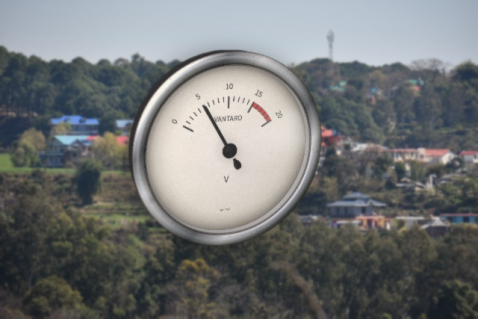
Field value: 5 V
